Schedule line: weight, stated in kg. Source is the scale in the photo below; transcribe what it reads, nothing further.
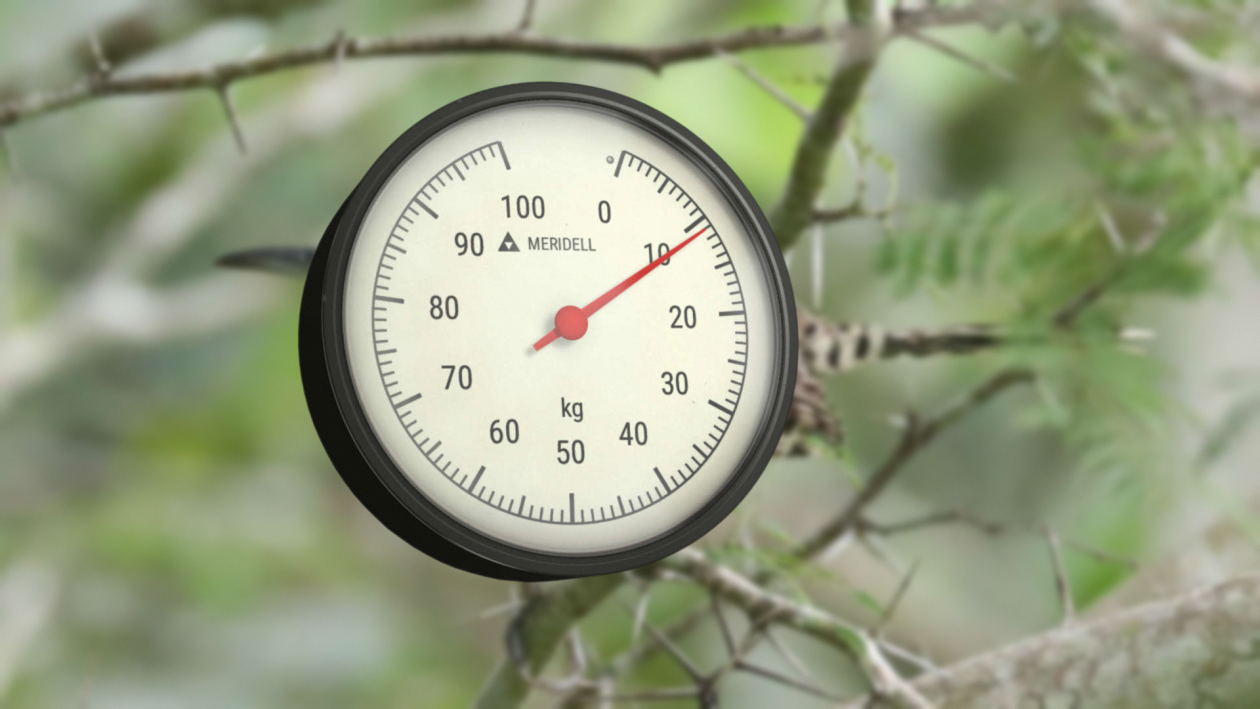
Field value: 11 kg
